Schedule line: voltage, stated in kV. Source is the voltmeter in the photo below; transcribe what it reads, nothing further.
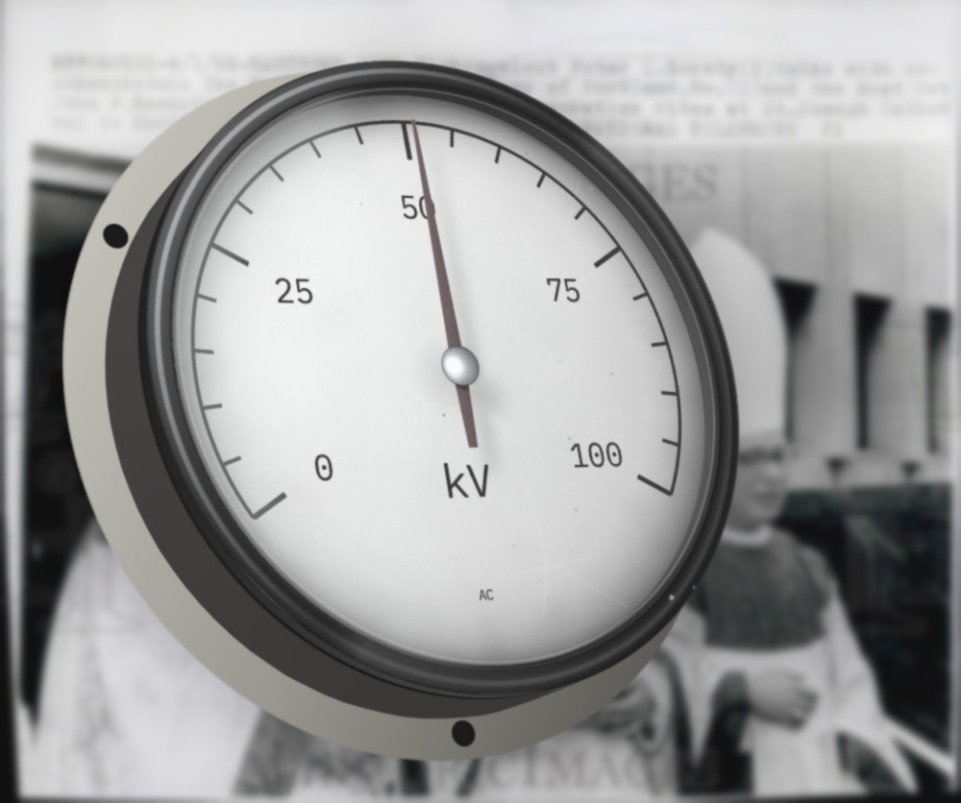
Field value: 50 kV
